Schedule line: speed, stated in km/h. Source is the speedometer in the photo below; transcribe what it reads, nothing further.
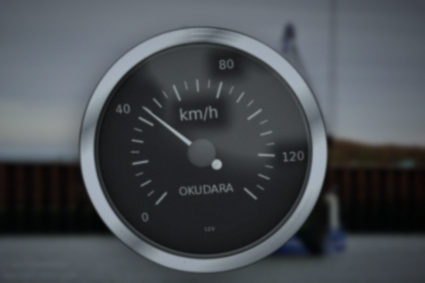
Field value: 45 km/h
